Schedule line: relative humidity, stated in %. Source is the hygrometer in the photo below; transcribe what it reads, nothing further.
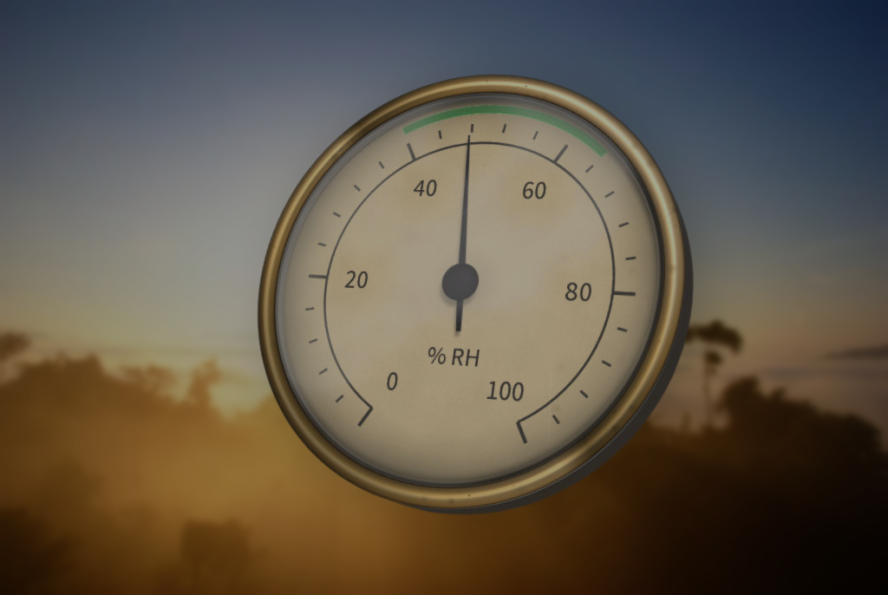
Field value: 48 %
